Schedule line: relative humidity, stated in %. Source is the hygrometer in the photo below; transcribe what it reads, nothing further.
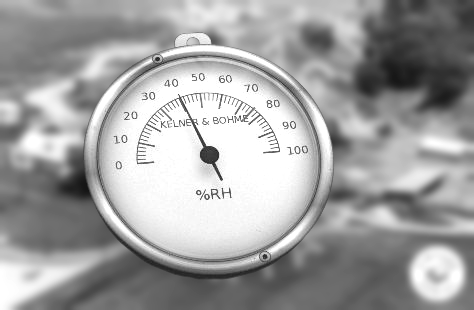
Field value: 40 %
